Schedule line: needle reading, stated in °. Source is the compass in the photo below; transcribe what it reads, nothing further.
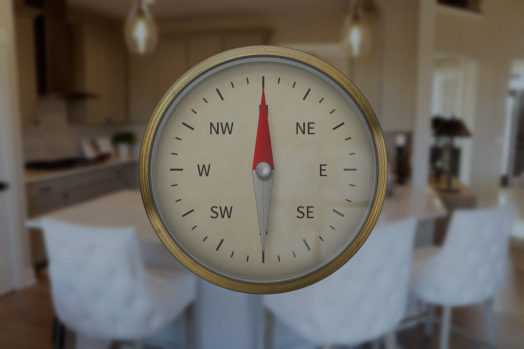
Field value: 0 °
